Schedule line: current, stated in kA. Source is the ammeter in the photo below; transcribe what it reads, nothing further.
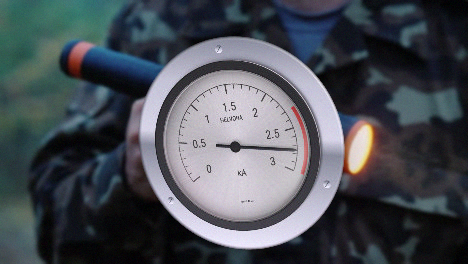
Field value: 2.75 kA
